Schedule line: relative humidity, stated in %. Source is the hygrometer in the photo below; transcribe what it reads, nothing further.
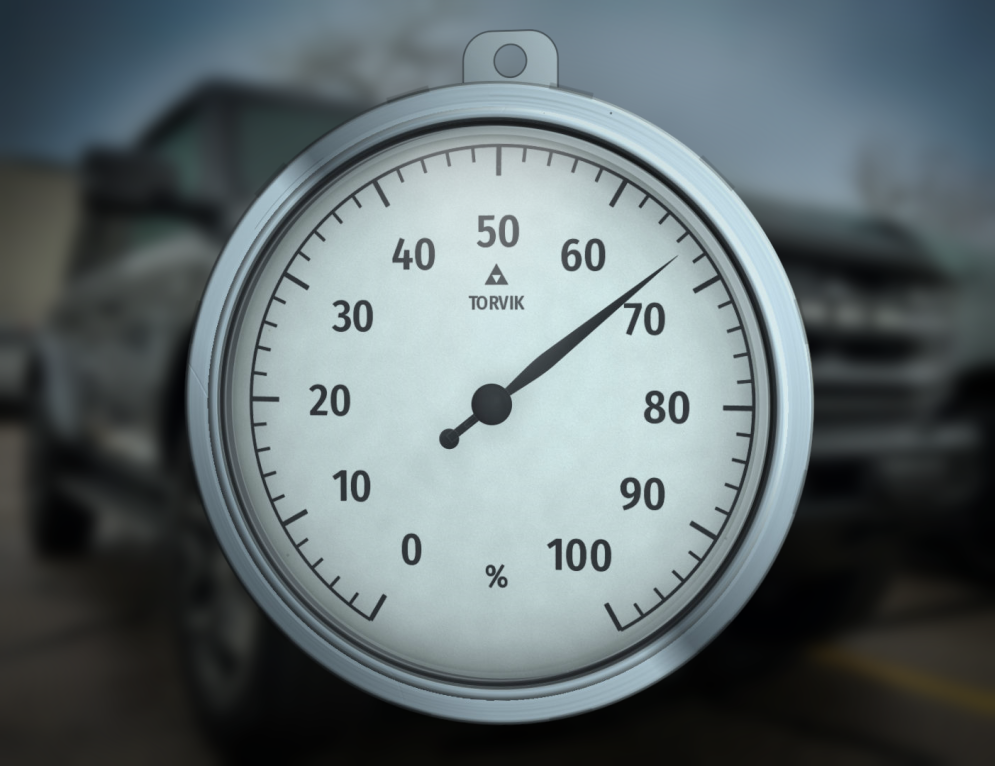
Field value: 67 %
